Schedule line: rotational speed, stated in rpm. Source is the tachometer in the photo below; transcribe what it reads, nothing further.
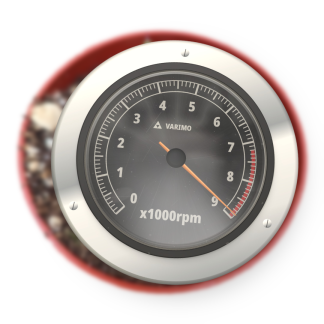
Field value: 8900 rpm
